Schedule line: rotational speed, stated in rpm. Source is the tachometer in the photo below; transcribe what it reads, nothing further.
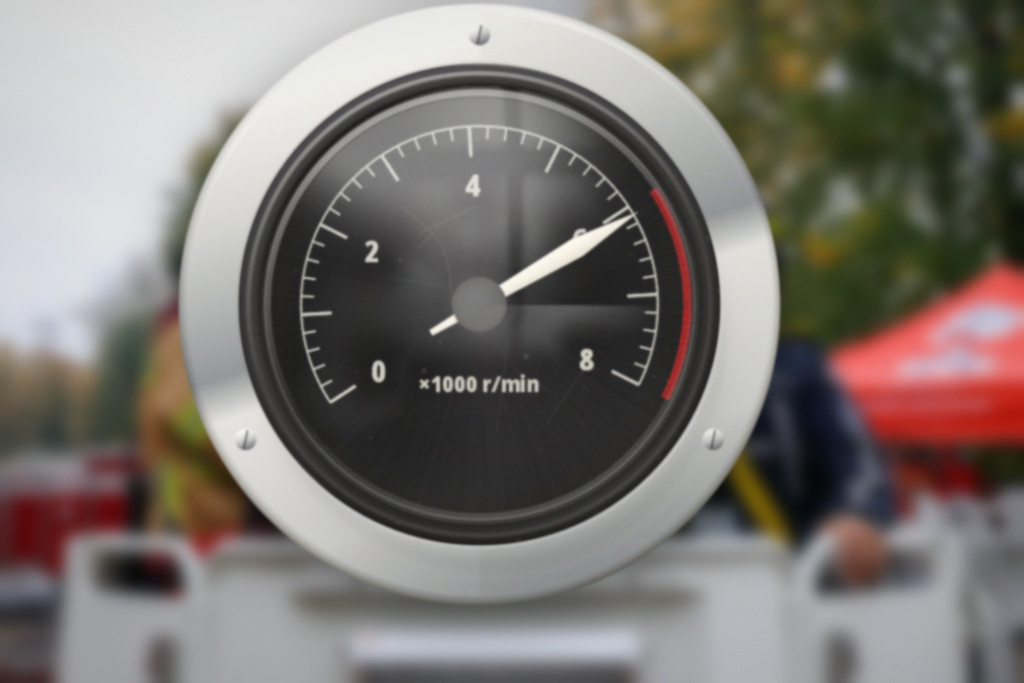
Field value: 6100 rpm
